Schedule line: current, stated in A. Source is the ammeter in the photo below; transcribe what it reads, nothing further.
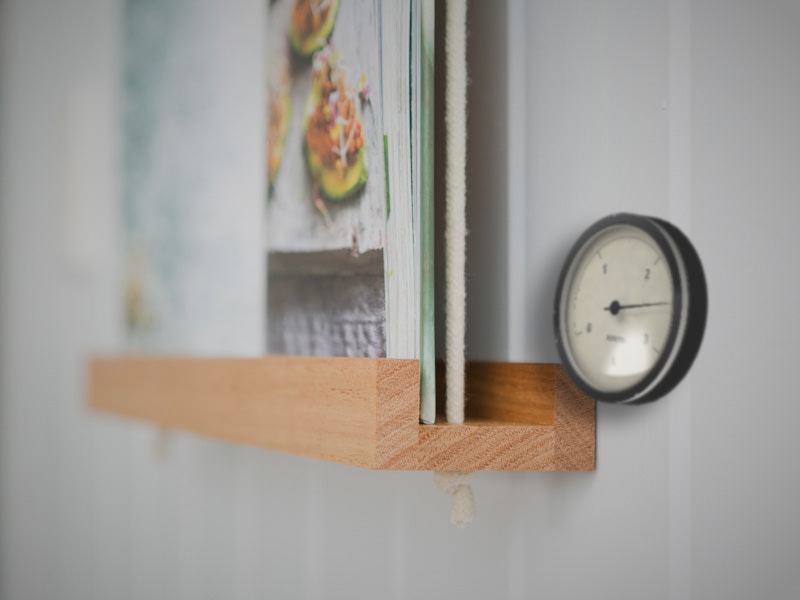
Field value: 2.5 A
